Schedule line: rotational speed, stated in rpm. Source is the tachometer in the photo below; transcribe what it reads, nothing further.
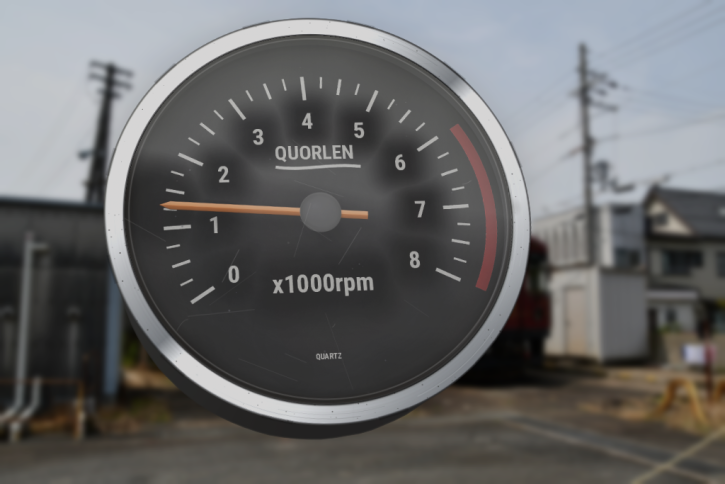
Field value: 1250 rpm
